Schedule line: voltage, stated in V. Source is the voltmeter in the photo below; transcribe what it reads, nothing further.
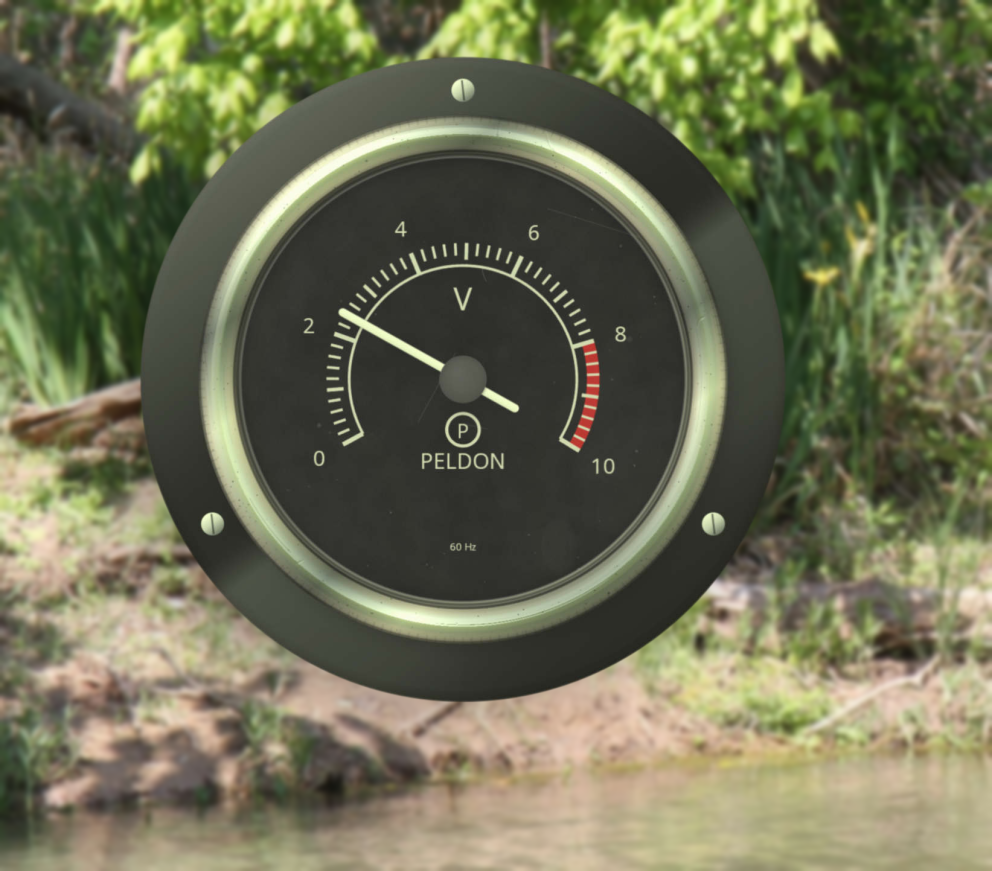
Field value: 2.4 V
